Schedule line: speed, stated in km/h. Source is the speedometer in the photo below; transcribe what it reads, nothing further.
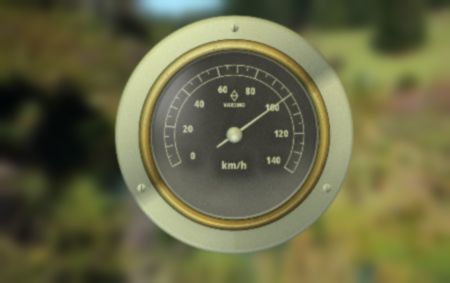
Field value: 100 km/h
